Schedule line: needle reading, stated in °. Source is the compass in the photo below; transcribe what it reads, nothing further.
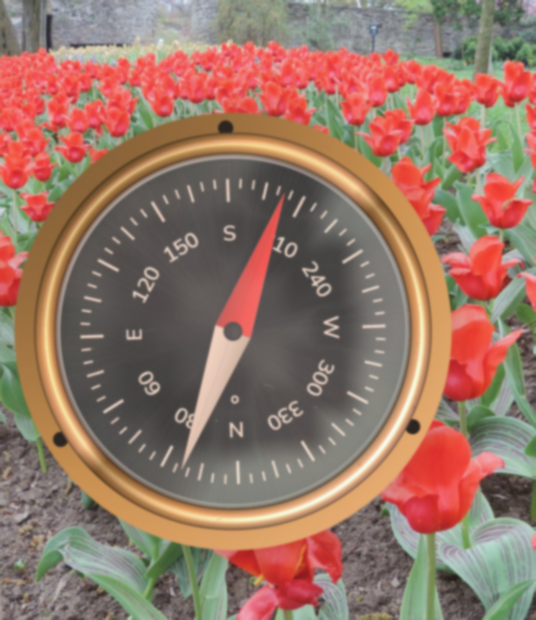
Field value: 202.5 °
